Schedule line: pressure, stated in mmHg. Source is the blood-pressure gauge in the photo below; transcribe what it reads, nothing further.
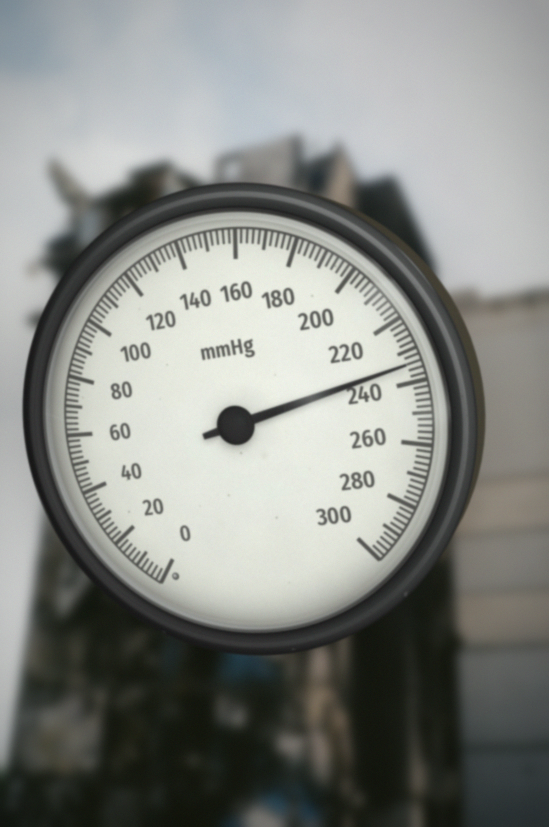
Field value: 234 mmHg
